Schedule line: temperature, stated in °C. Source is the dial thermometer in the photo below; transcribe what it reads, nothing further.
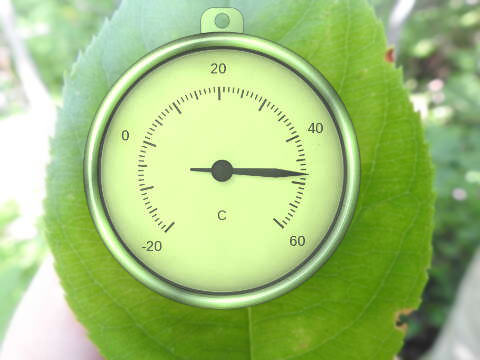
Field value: 48 °C
